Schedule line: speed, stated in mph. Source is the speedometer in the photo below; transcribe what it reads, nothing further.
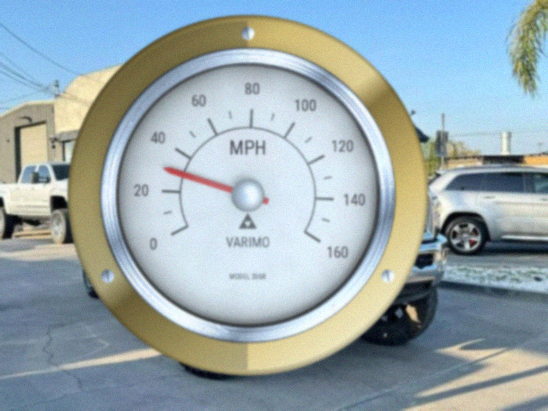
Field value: 30 mph
